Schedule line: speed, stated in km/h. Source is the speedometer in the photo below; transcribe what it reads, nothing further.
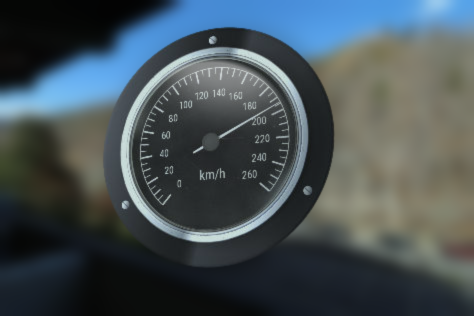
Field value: 195 km/h
